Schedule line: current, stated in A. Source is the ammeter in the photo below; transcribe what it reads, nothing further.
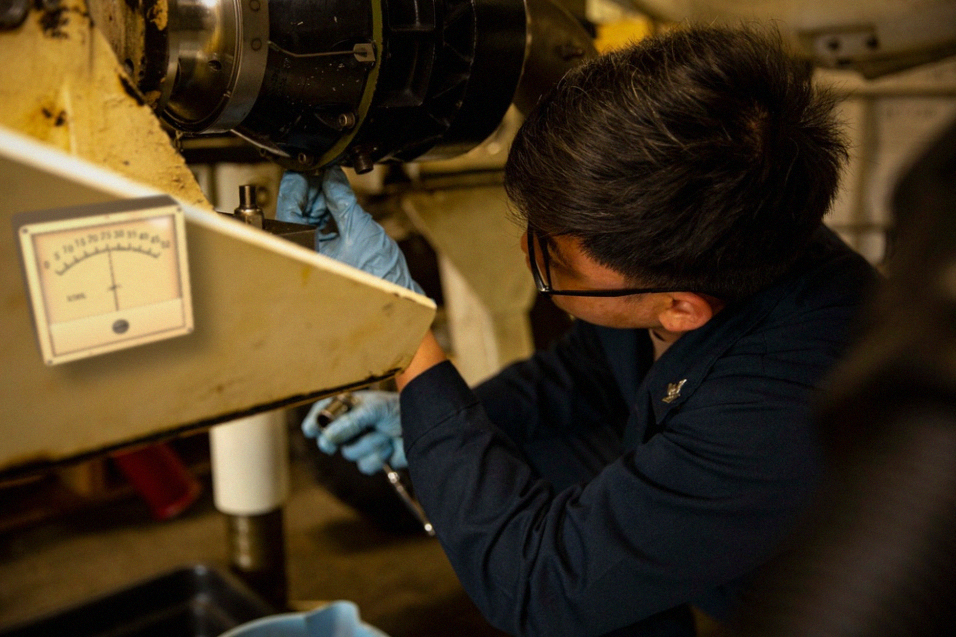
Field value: 25 A
